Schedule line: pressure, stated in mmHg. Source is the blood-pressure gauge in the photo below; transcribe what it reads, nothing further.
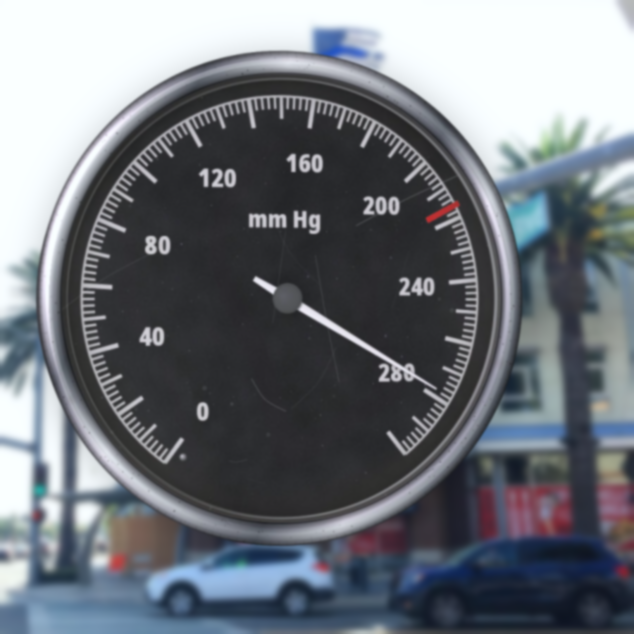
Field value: 278 mmHg
